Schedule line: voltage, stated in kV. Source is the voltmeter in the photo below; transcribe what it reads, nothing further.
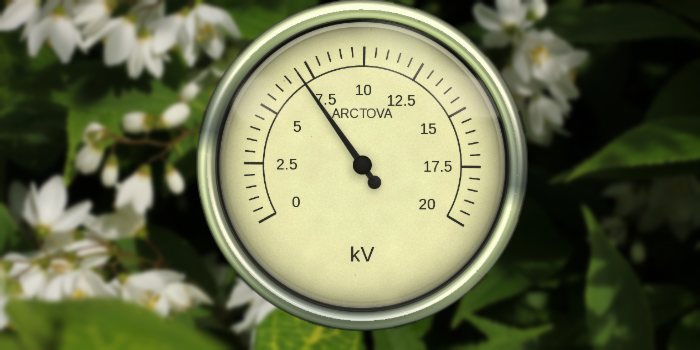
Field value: 7 kV
